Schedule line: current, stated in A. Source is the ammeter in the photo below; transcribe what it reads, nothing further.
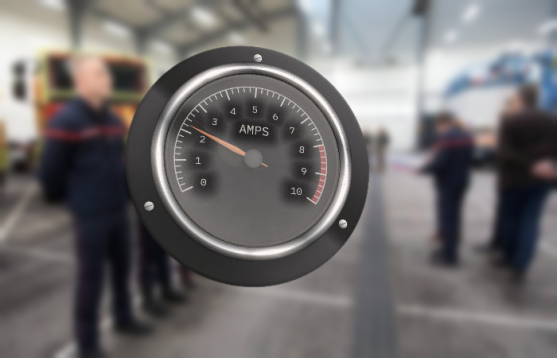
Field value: 2.2 A
